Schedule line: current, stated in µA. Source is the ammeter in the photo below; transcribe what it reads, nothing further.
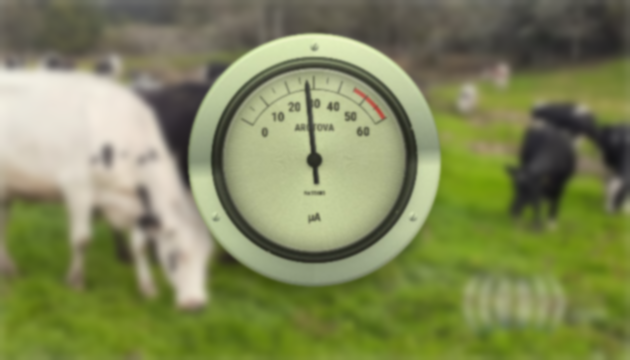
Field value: 27.5 µA
